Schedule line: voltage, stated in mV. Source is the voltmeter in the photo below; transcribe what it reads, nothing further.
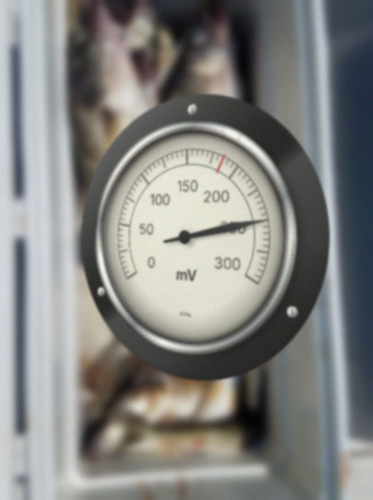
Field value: 250 mV
